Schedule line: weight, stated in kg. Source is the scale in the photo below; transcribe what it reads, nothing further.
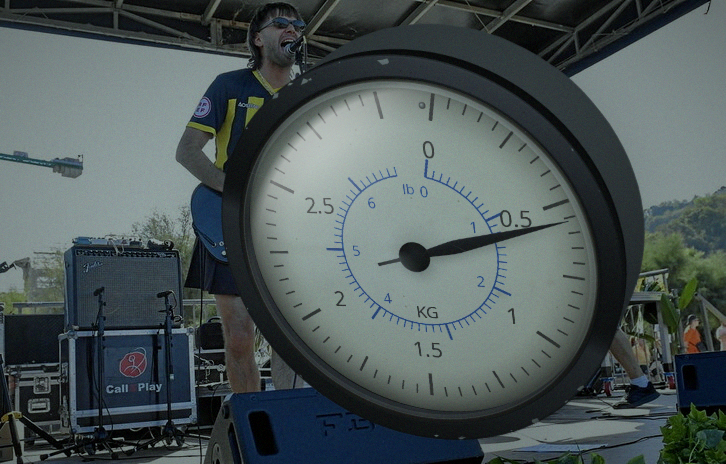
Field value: 0.55 kg
